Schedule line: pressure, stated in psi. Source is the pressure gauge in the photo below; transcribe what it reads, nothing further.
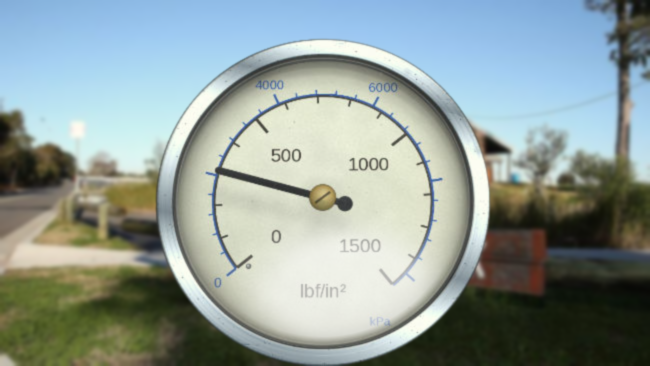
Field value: 300 psi
